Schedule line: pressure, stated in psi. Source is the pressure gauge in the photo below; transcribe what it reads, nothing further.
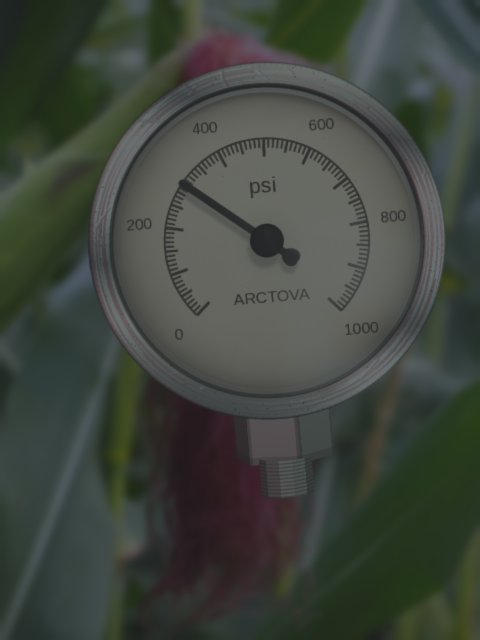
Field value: 300 psi
